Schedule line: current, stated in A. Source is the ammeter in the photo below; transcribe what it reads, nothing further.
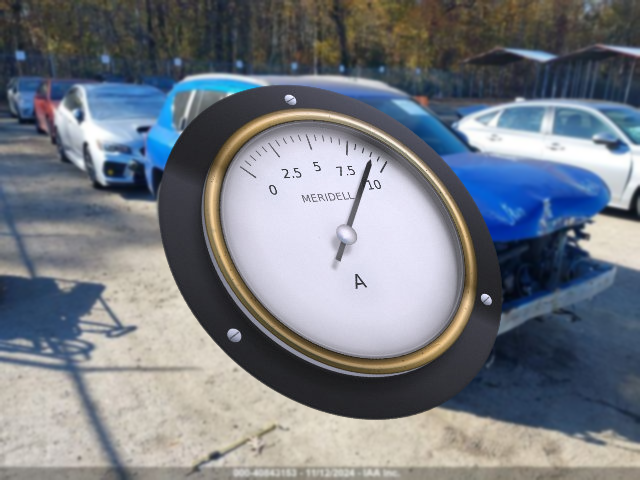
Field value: 9 A
